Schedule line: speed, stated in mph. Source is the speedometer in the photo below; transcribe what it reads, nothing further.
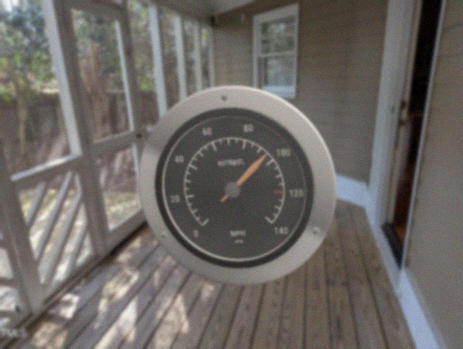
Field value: 95 mph
